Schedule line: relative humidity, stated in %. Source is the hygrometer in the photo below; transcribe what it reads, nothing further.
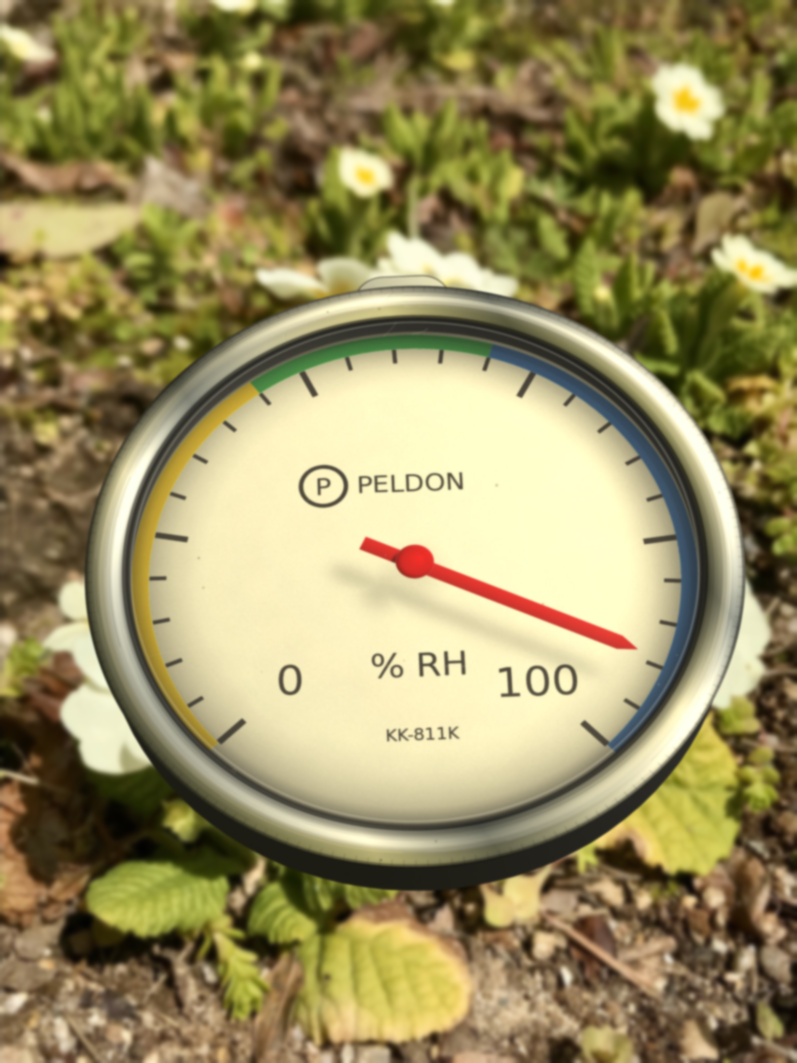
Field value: 92 %
